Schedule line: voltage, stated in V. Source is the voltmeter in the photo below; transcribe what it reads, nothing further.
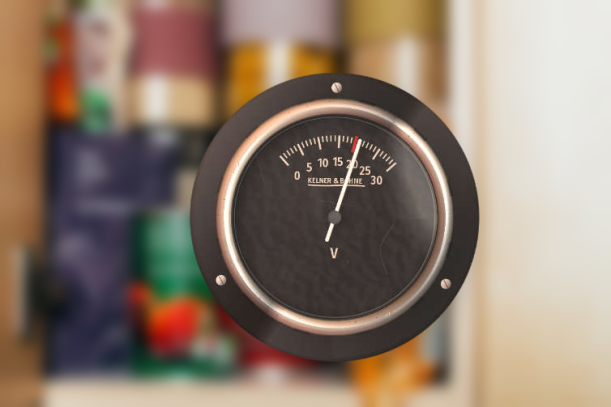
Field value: 20 V
